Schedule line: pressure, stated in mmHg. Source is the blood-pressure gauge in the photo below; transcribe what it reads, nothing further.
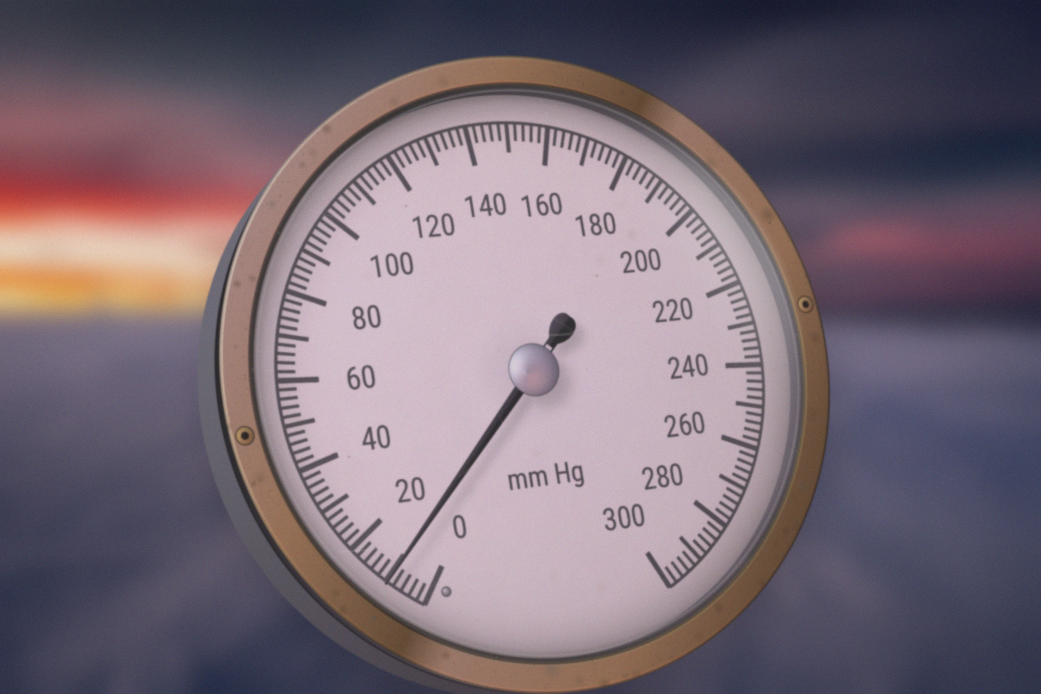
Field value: 10 mmHg
